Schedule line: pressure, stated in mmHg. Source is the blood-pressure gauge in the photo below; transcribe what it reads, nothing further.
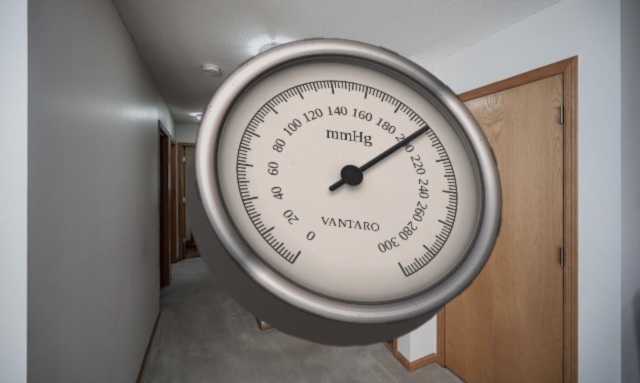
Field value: 200 mmHg
